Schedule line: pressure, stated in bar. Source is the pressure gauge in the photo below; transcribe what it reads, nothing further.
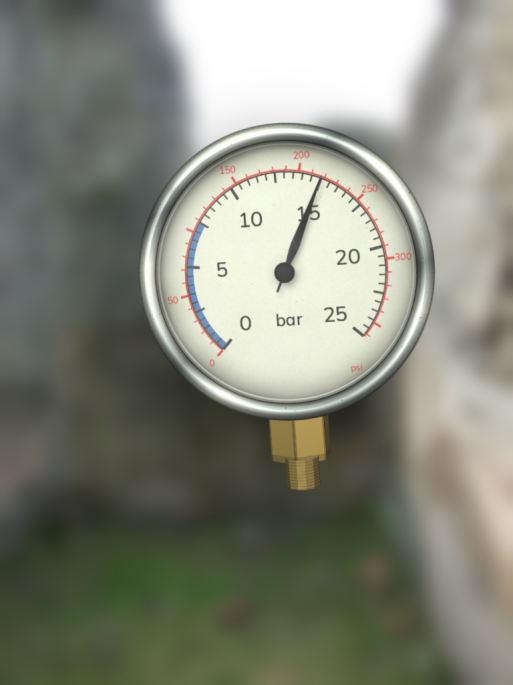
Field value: 15 bar
